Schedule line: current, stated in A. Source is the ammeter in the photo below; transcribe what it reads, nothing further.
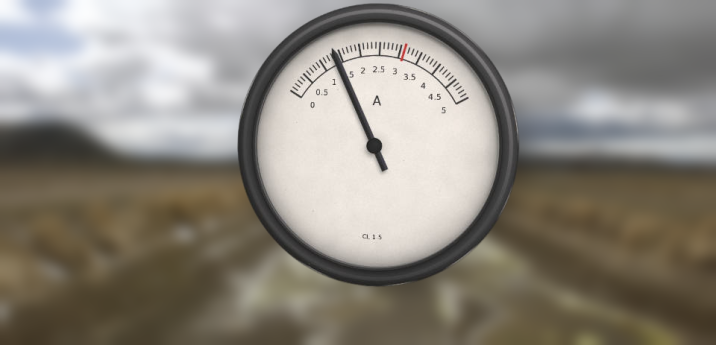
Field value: 1.4 A
